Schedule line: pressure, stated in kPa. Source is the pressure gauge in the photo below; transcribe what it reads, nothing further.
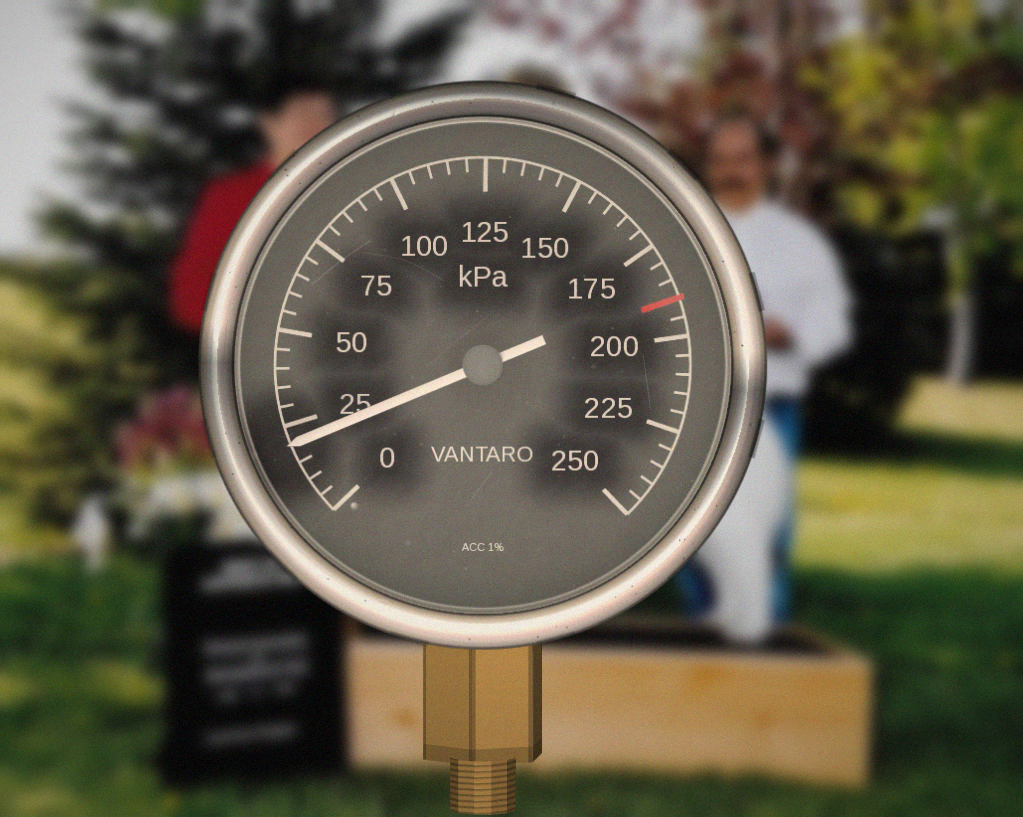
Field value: 20 kPa
